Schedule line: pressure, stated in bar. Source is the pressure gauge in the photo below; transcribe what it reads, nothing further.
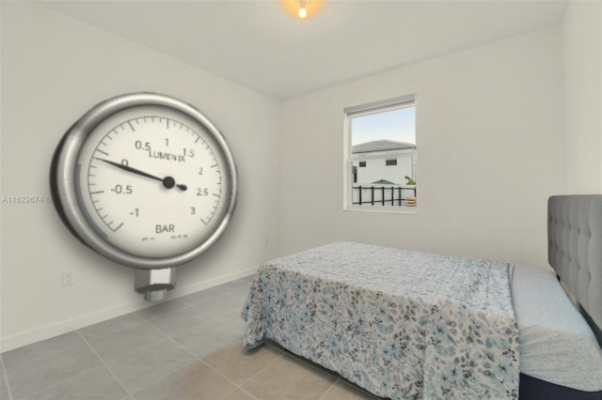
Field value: -0.1 bar
